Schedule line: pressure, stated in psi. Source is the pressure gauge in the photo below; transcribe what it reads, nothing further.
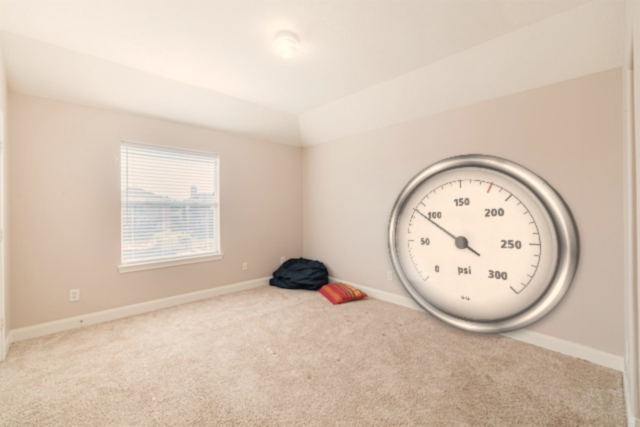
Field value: 90 psi
